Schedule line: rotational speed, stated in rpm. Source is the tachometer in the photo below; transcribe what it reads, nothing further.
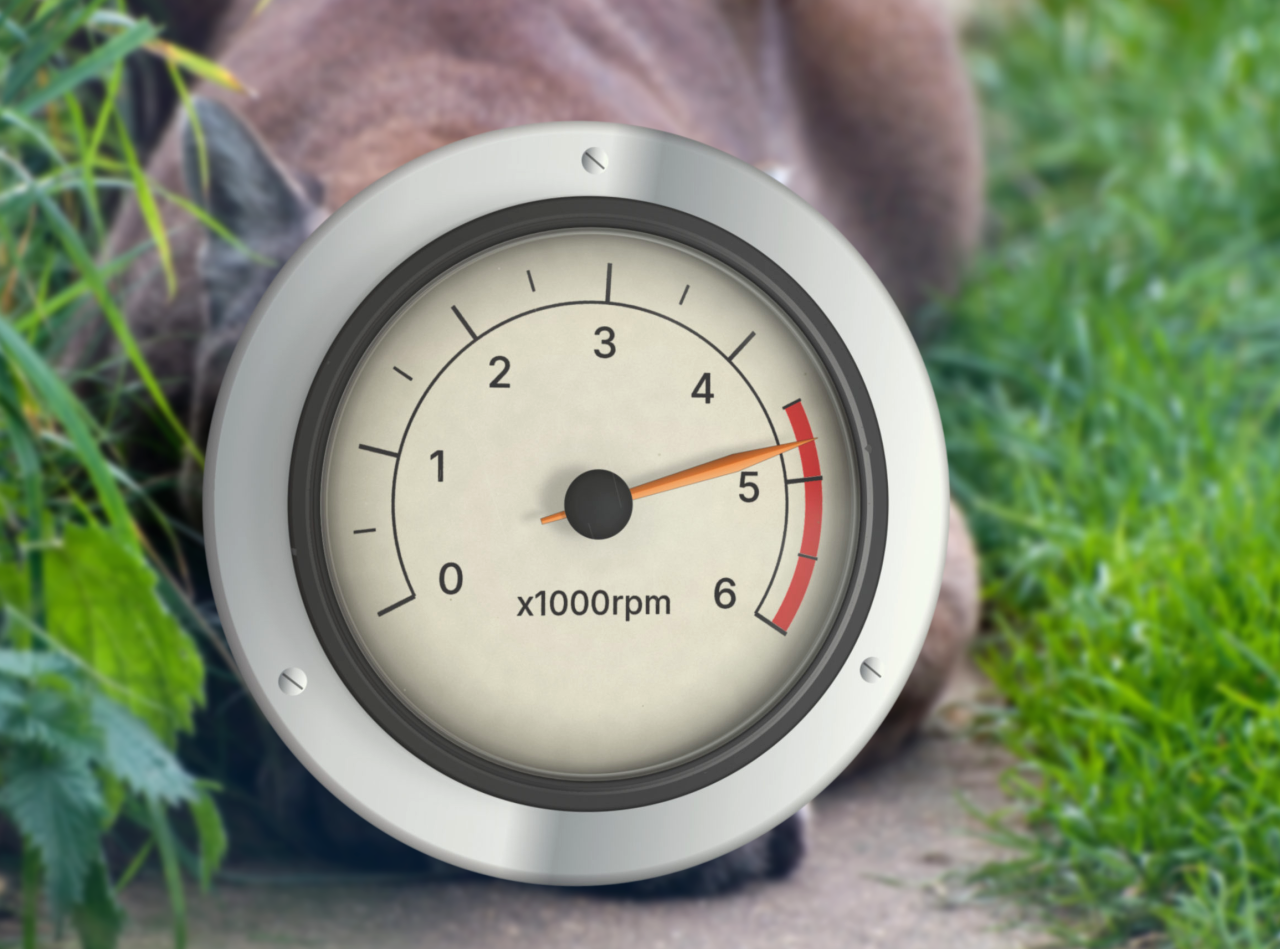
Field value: 4750 rpm
